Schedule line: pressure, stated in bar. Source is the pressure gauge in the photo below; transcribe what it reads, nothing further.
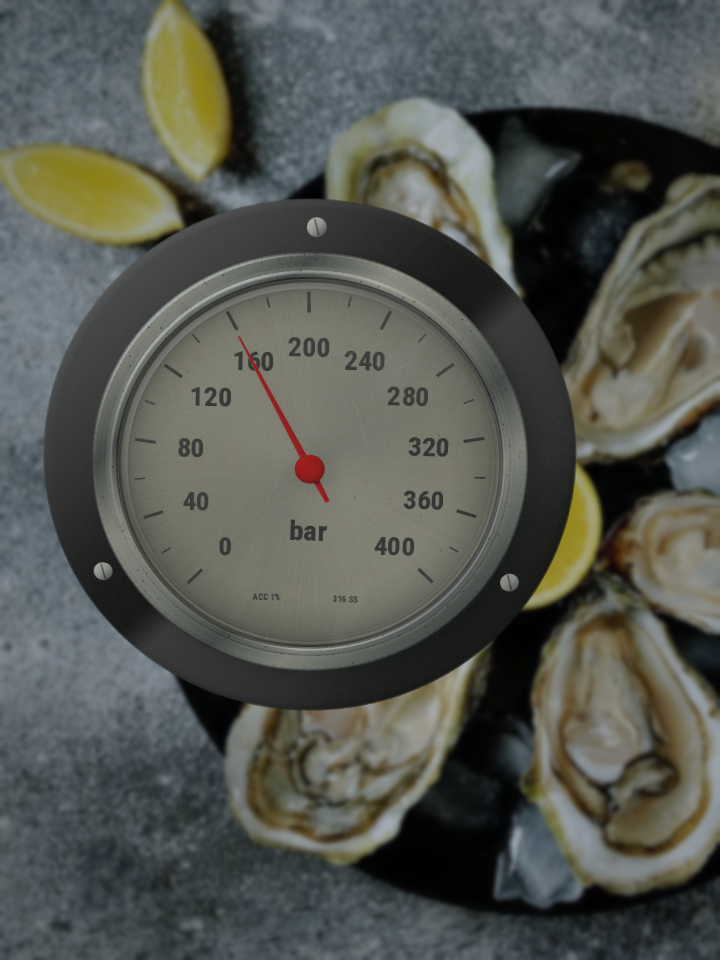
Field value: 160 bar
